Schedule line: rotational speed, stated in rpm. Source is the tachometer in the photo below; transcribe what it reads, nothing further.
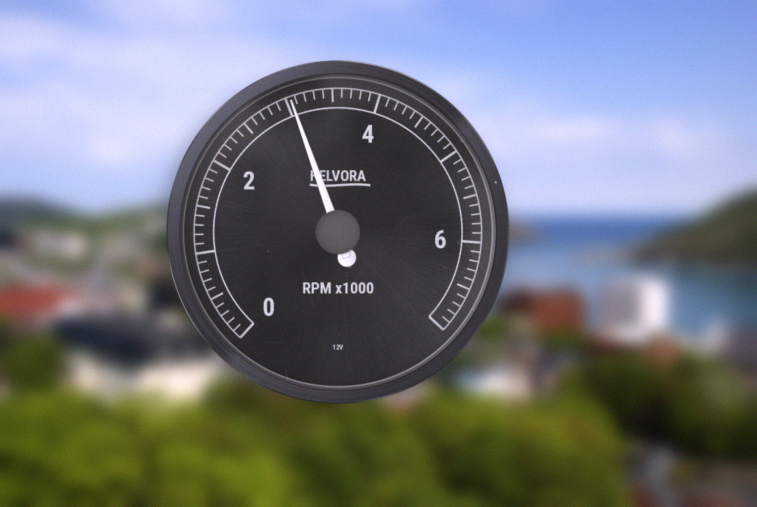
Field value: 3050 rpm
